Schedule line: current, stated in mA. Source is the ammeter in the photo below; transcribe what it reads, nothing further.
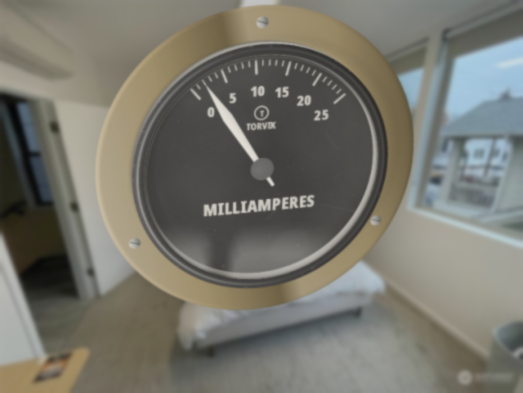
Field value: 2 mA
